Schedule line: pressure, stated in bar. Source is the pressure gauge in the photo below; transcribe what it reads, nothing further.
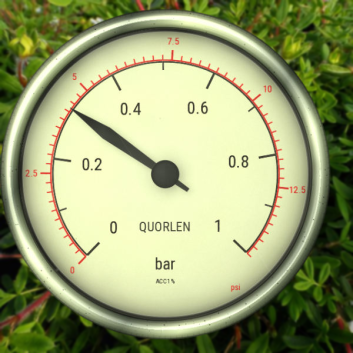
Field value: 0.3 bar
